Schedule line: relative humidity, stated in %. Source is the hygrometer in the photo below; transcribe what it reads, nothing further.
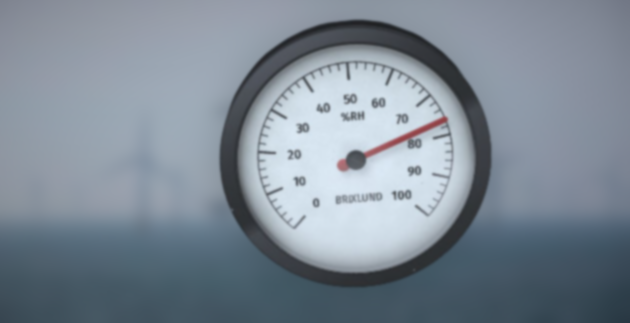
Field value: 76 %
